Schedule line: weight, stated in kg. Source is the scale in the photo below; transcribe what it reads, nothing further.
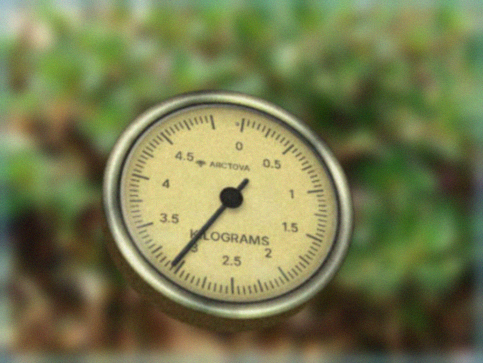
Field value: 3.05 kg
